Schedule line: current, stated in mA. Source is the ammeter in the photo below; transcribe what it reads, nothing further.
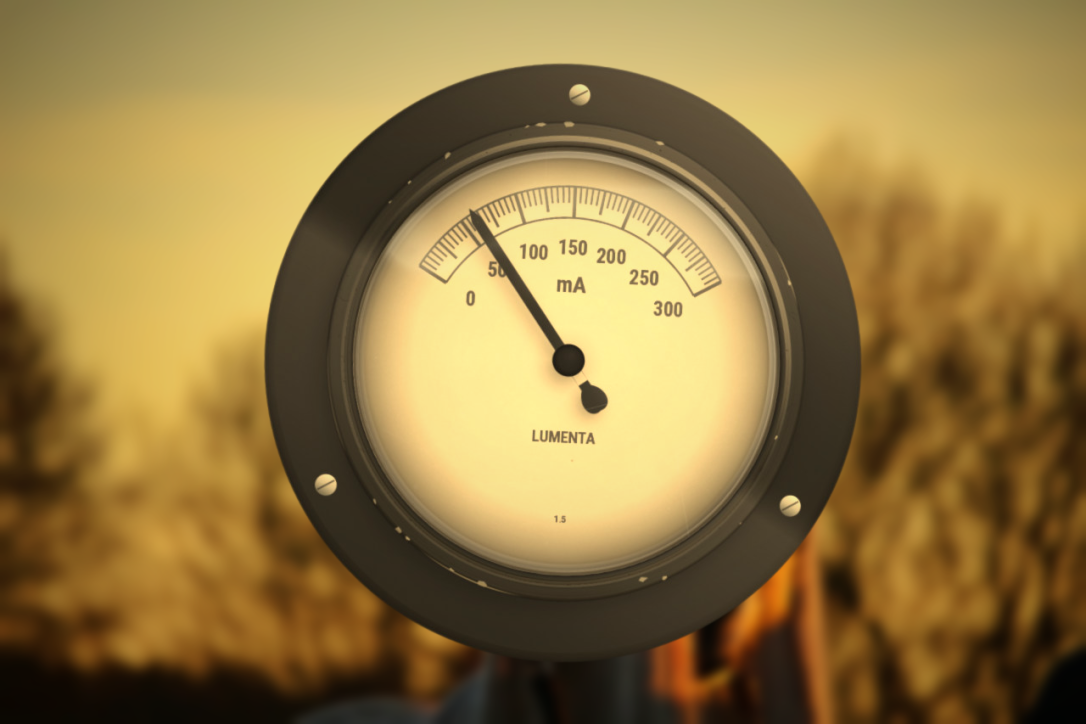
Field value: 60 mA
